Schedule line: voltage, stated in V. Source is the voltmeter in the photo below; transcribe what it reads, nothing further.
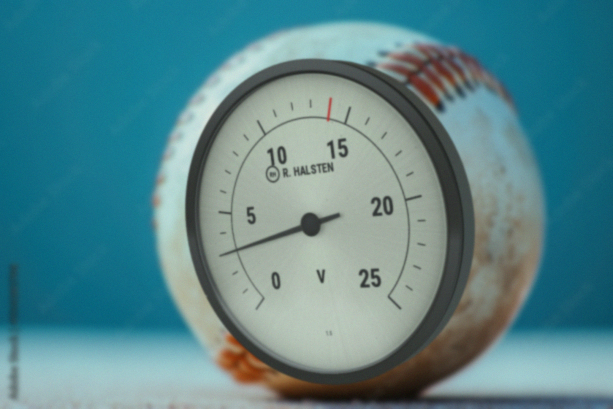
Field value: 3 V
